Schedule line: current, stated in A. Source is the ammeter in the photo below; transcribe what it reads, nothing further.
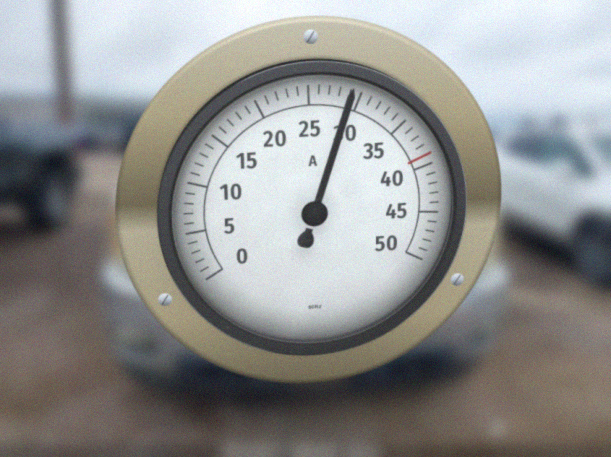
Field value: 29 A
